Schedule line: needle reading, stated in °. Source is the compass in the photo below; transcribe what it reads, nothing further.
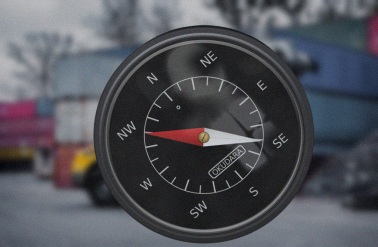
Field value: 315 °
